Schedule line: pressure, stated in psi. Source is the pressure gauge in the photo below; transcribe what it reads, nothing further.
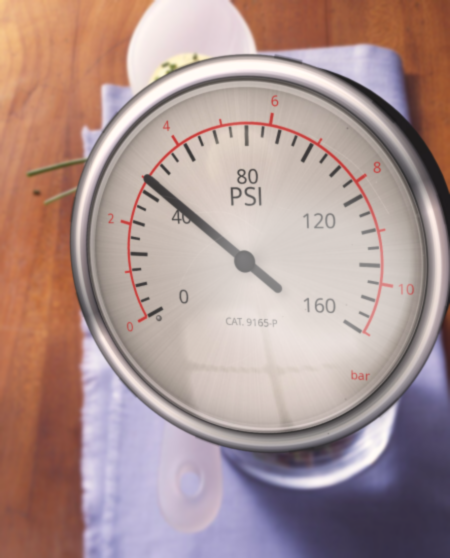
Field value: 45 psi
